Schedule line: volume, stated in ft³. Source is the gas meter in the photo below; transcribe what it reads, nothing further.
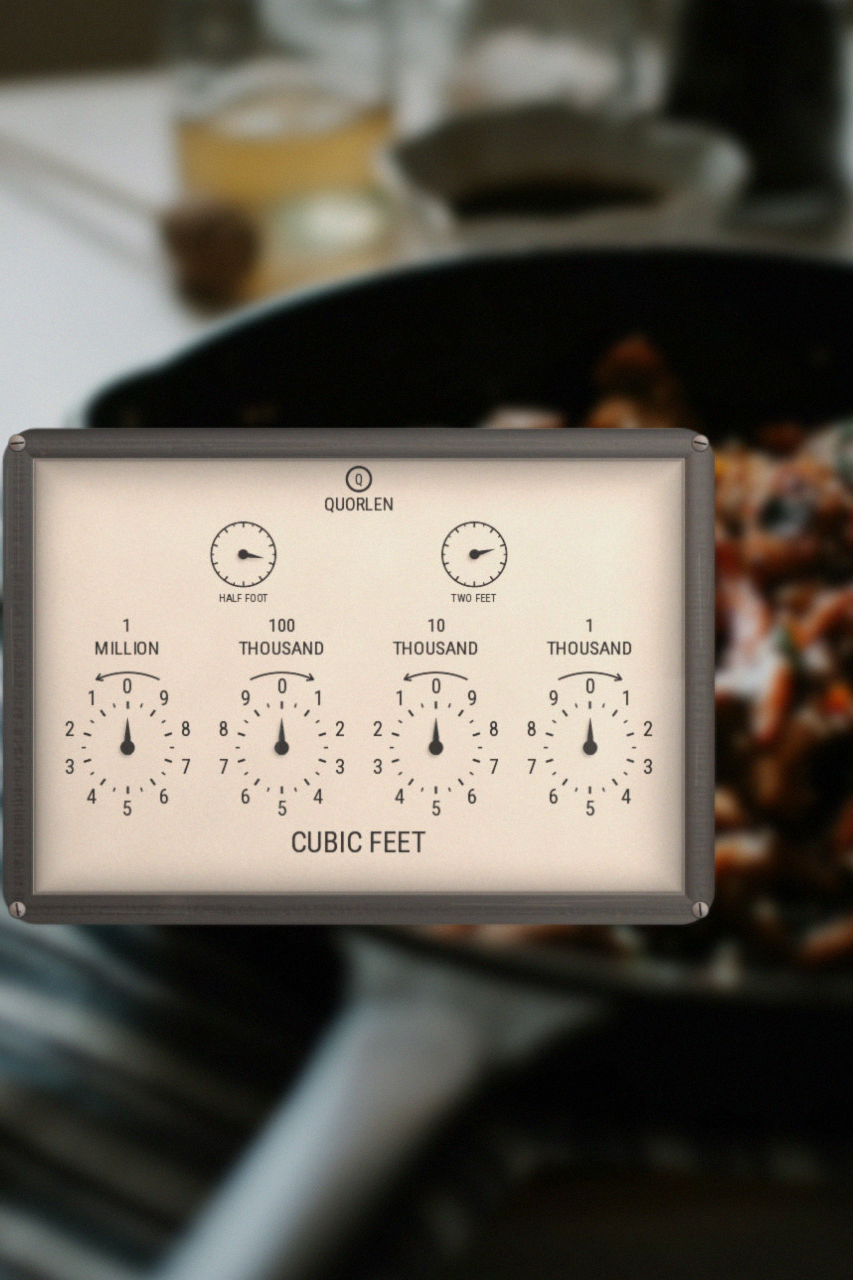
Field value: 0 ft³
